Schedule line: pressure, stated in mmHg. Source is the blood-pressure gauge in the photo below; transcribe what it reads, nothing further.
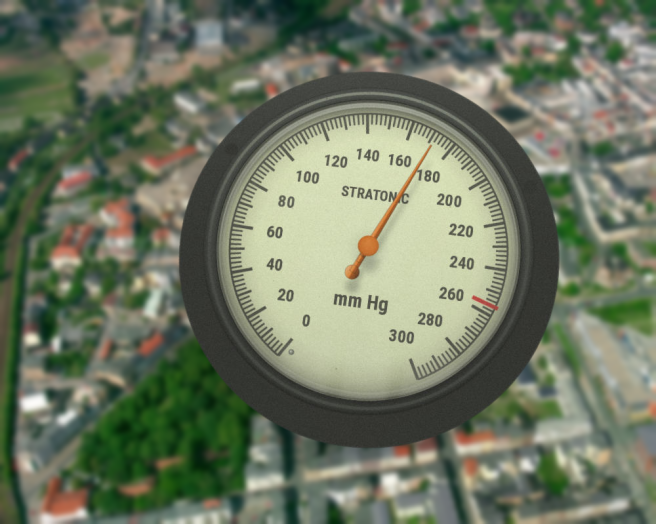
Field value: 172 mmHg
